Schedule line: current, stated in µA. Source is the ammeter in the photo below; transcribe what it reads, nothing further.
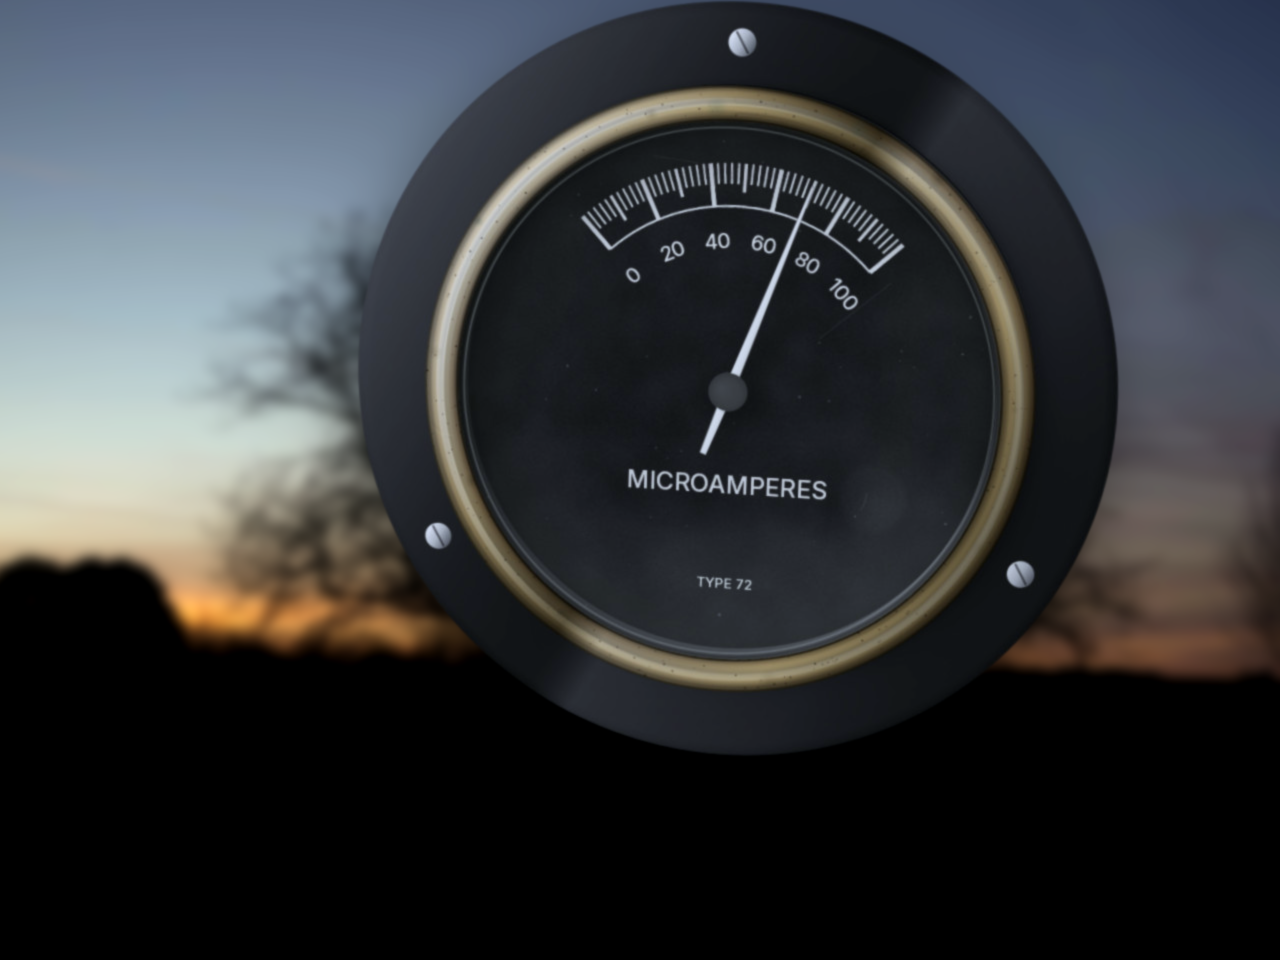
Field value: 70 µA
